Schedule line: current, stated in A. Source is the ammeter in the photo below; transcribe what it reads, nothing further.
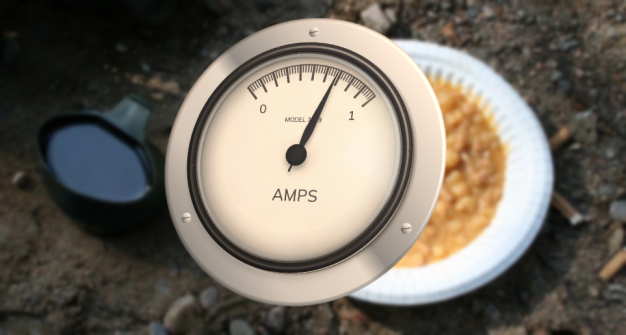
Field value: 0.7 A
